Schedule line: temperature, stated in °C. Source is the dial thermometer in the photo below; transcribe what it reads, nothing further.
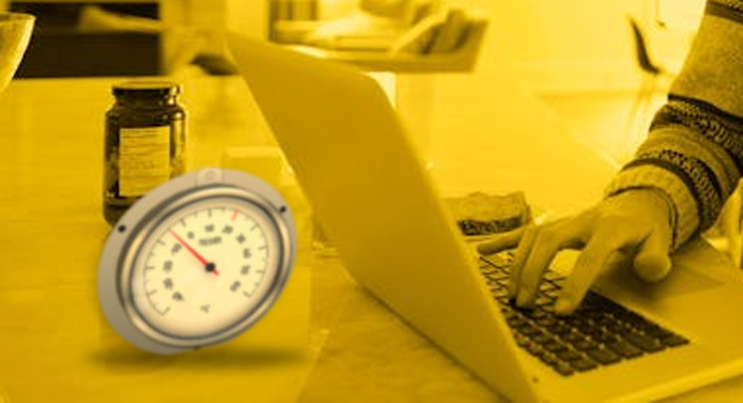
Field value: -5 °C
